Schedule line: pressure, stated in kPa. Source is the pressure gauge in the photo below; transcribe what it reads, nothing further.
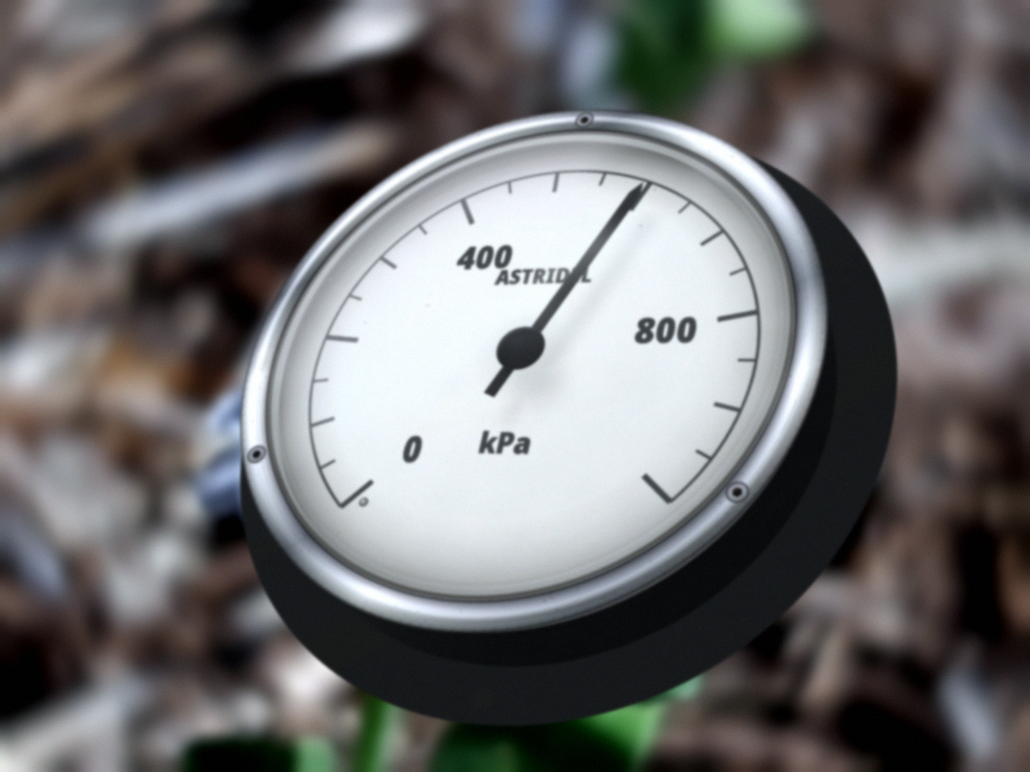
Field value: 600 kPa
